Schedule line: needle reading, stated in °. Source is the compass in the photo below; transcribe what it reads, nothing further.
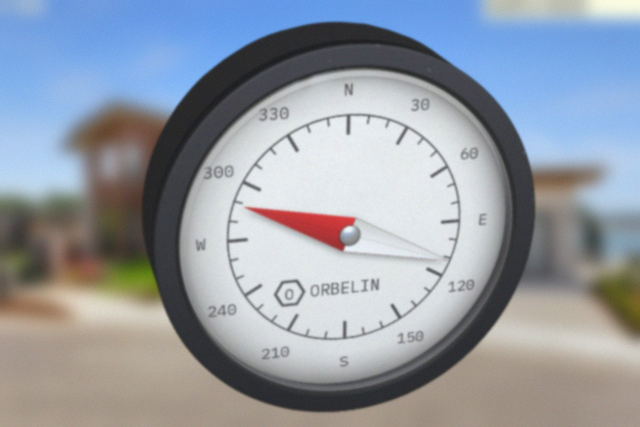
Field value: 290 °
